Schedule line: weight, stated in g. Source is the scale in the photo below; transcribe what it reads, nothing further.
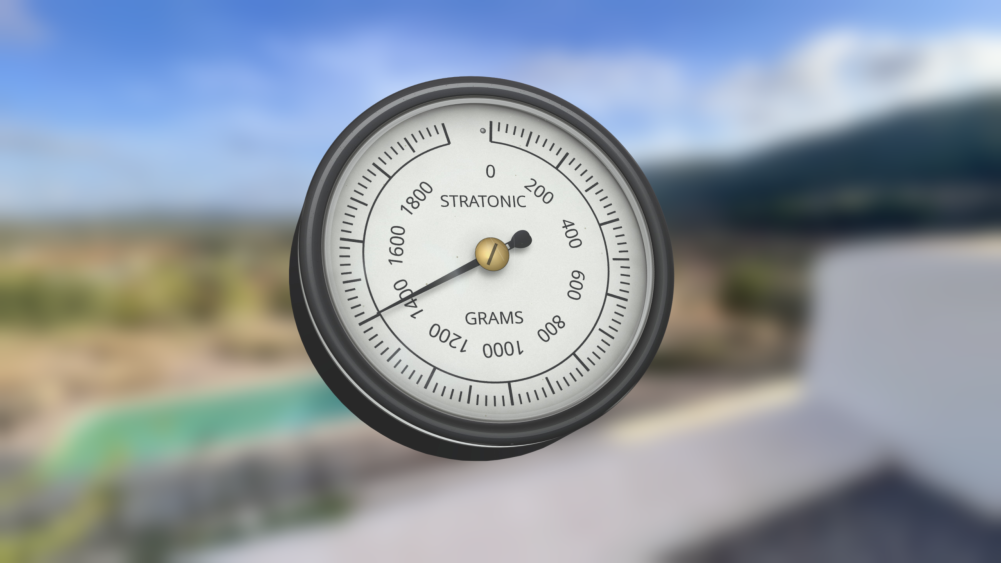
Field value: 1400 g
